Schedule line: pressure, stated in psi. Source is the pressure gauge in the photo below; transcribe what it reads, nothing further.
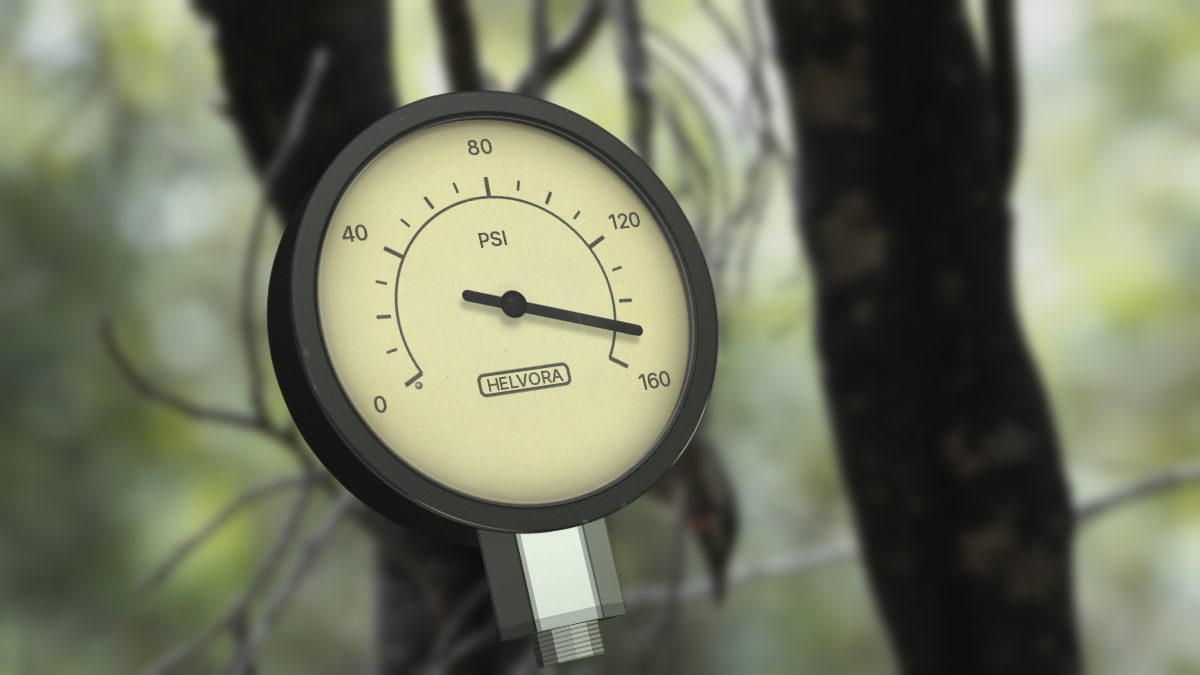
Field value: 150 psi
